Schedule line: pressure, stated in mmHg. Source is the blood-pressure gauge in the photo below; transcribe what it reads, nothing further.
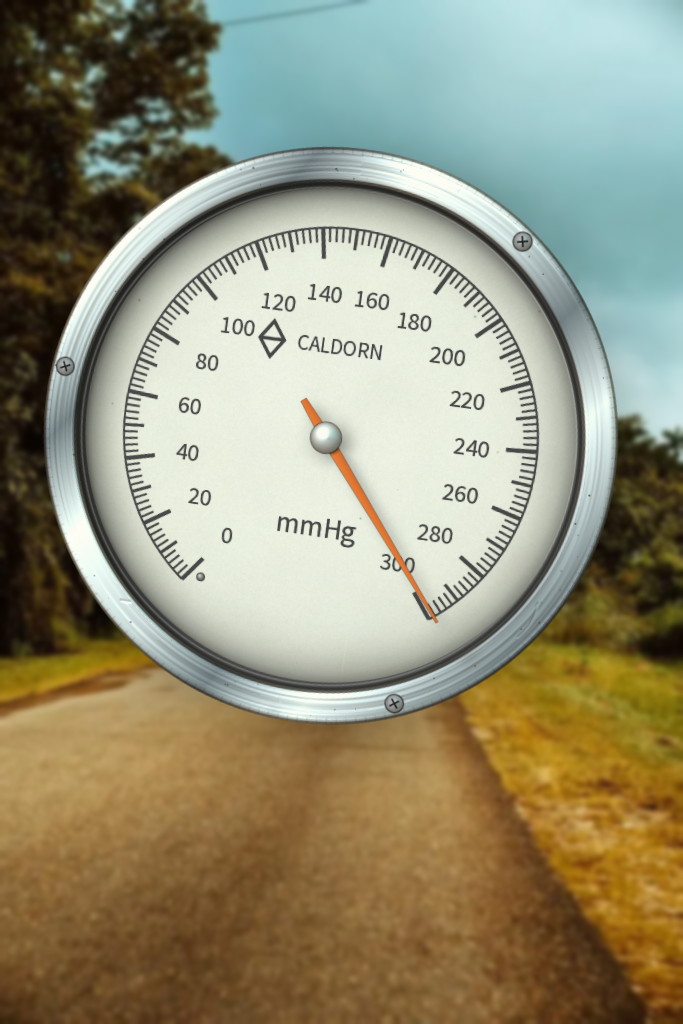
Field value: 298 mmHg
